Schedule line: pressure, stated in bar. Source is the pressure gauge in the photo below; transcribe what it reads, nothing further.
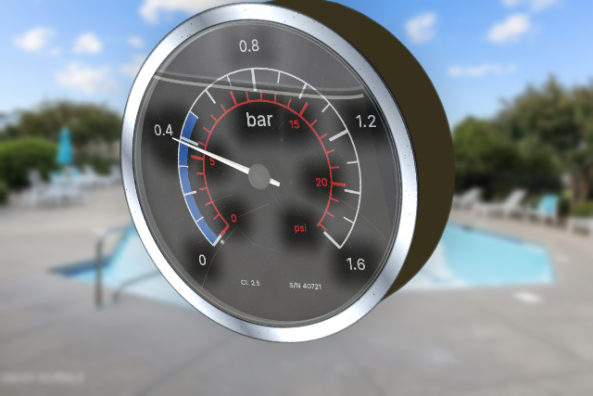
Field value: 0.4 bar
